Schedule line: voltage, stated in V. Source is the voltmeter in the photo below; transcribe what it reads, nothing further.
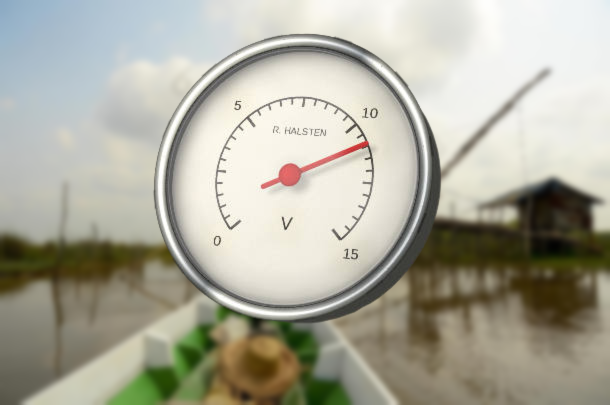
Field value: 11 V
